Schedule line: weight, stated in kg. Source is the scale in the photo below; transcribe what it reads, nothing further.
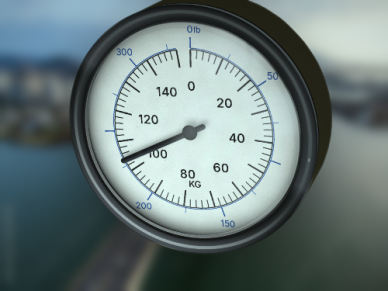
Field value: 104 kg
